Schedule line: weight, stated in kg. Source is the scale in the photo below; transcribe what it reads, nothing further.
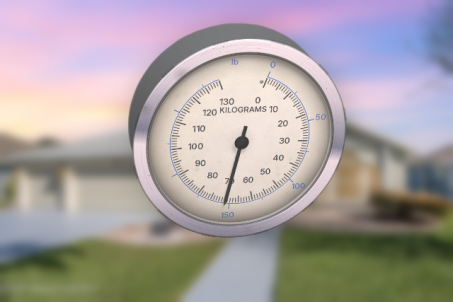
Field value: 70 kg
